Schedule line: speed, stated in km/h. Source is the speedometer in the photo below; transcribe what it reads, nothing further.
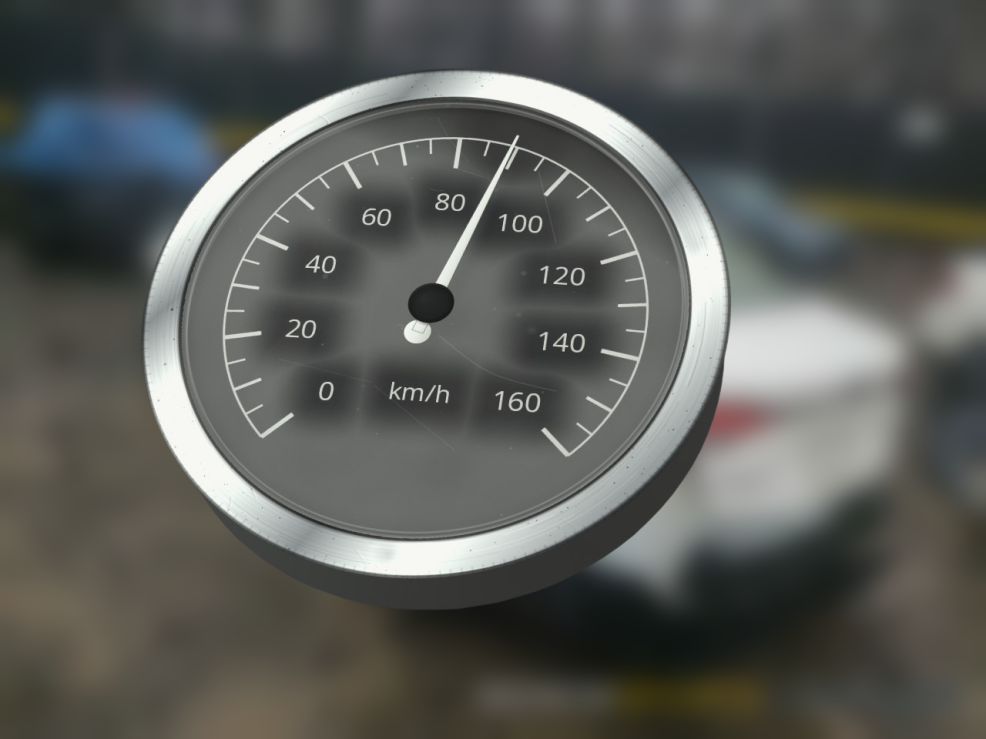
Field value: 90 km/h
